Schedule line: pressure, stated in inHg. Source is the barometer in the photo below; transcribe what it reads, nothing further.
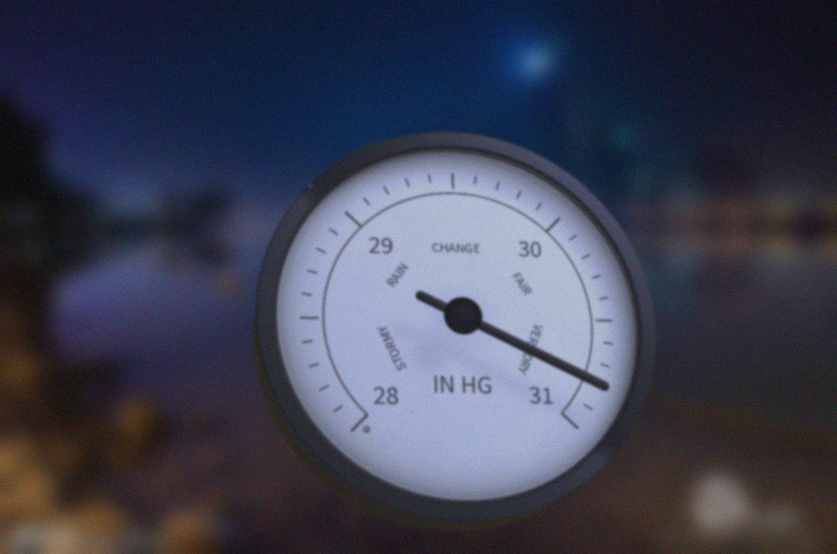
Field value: 30.8 inHg
